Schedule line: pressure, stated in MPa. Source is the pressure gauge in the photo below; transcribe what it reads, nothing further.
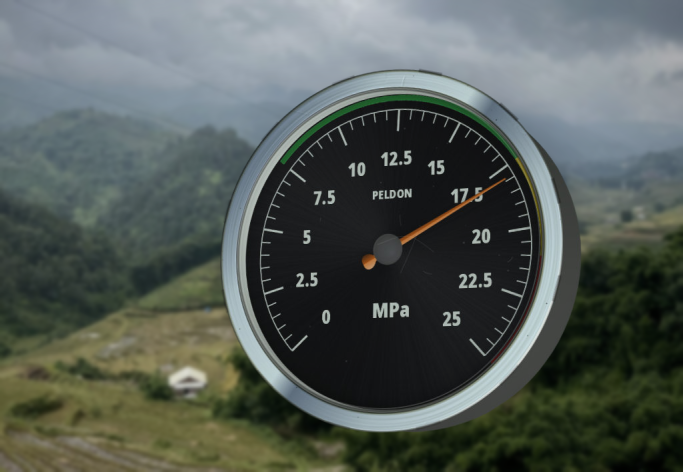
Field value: 18 MPa
